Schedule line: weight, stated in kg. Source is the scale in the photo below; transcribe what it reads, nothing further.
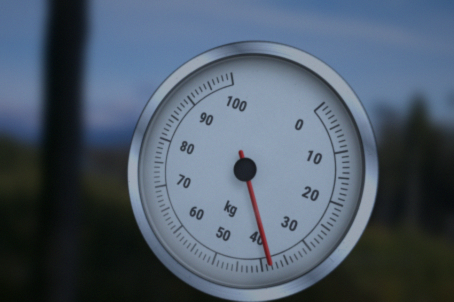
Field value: 38 kg
